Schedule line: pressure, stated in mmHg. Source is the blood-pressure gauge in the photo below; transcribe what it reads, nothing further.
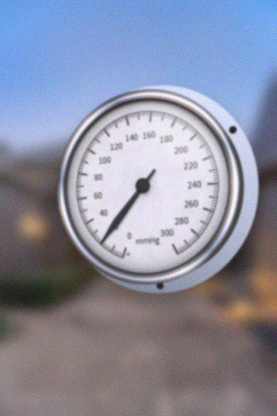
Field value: 20 mmHg
